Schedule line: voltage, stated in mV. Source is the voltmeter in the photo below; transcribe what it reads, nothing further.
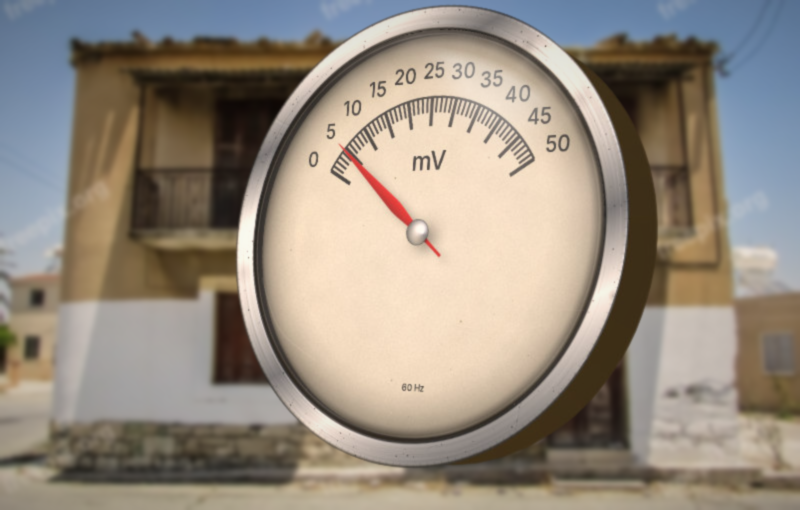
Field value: 5 mV
